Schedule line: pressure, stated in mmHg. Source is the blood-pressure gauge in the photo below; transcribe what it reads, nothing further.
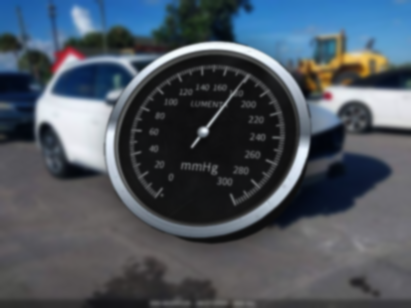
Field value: 180 mmHg
